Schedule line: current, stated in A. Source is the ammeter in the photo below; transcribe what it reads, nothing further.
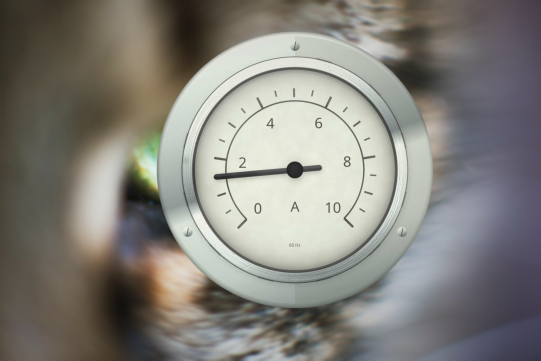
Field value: 1.5 A
